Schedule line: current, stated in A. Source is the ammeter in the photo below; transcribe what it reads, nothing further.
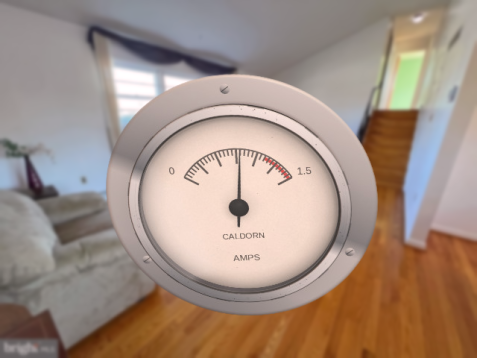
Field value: 0.8 A
